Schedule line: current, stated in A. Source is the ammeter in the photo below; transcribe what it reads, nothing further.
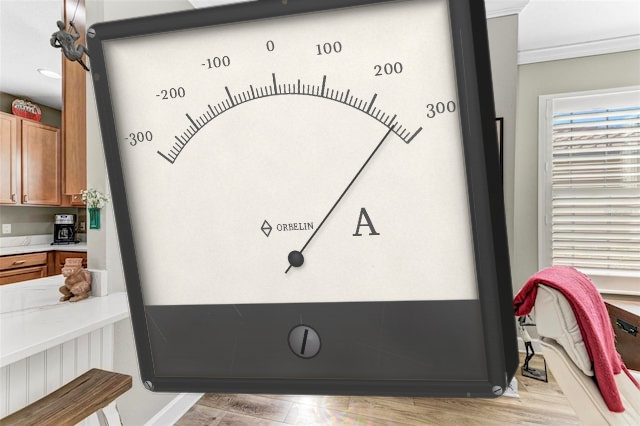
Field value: 260 A
